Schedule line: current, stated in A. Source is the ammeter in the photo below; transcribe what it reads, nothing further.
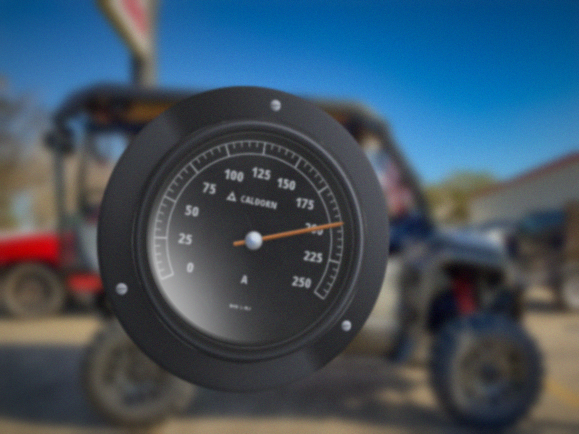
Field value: 200 A
